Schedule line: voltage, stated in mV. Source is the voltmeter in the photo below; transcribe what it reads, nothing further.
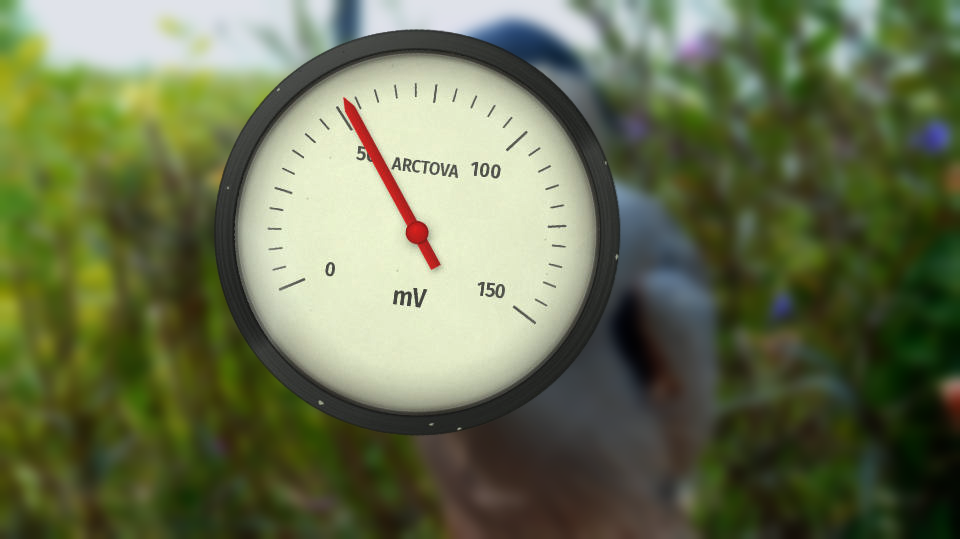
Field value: 52.5 mV
